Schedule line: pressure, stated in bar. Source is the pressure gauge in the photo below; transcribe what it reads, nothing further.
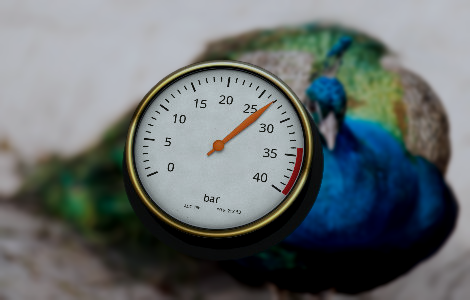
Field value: 27 bar
